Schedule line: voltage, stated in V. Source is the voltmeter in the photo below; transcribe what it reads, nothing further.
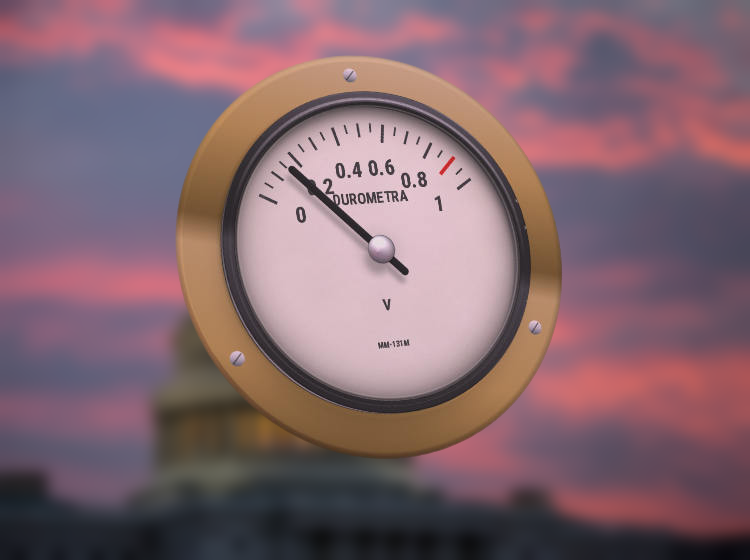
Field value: 0.15 V
